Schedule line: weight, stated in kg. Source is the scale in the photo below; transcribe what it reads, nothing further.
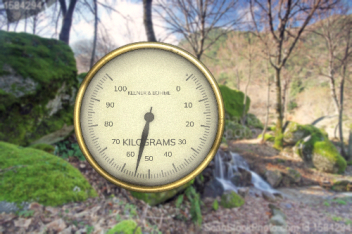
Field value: 55 kg
